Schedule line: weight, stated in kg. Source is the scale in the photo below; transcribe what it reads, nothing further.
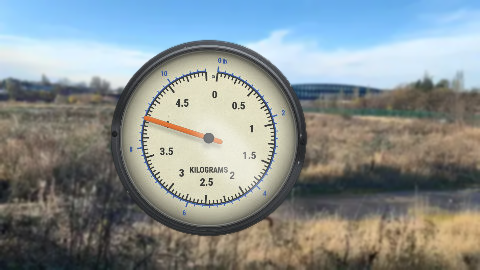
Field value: 4 kg
